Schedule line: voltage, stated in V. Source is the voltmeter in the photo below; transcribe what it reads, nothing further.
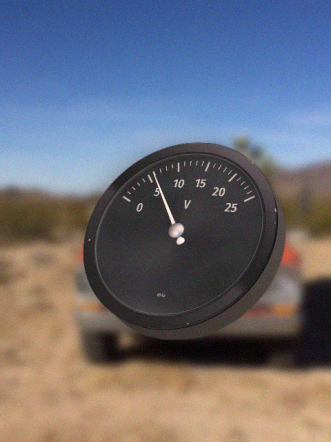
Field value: 6 V
